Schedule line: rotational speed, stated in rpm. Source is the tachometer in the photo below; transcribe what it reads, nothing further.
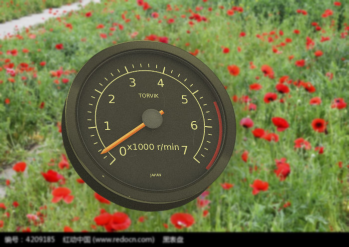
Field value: 300 rpm
